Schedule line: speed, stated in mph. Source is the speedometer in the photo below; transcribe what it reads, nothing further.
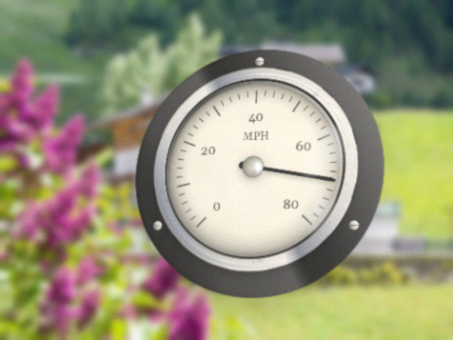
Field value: 70 mph
